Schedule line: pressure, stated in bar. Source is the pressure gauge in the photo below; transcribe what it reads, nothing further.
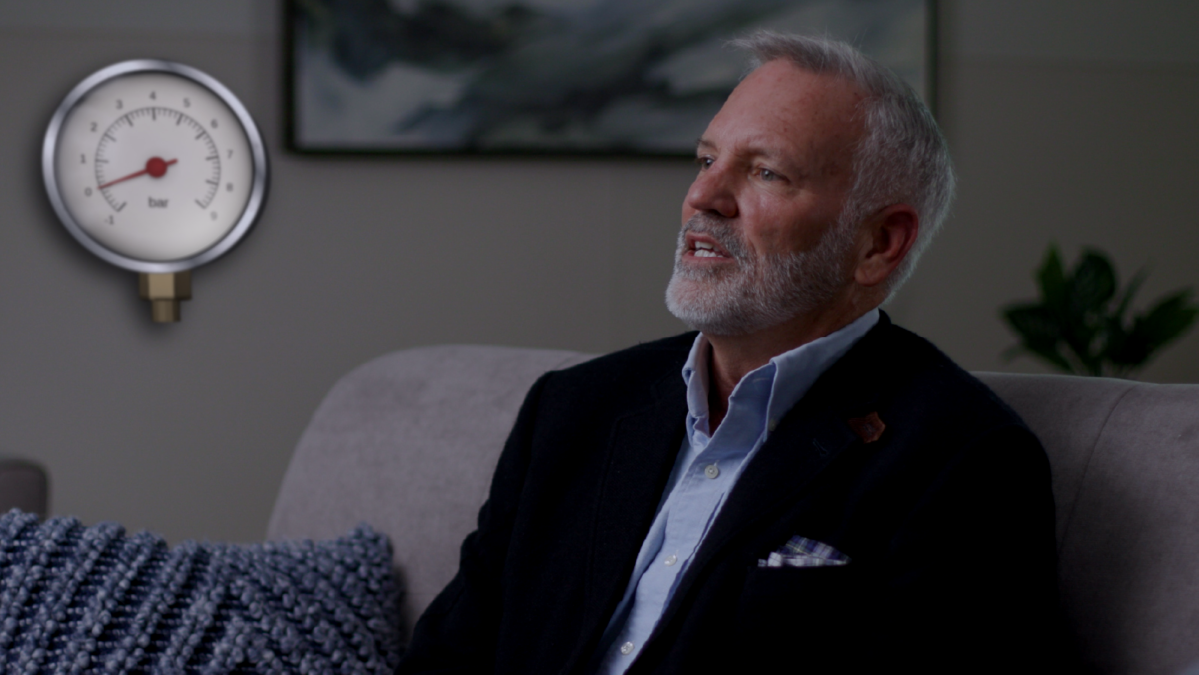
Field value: 0 bar
